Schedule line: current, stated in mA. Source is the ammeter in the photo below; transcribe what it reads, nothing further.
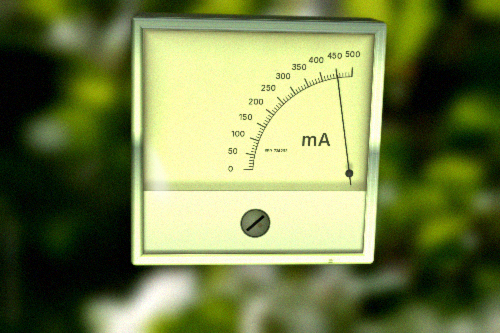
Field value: 450 mA
